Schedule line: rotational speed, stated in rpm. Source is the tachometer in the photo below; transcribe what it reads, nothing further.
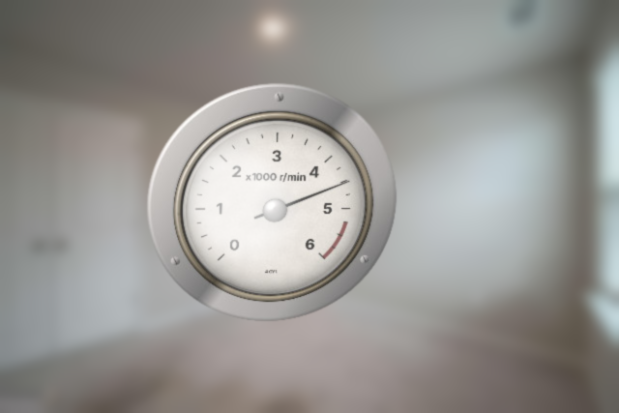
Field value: 4500 rpm
